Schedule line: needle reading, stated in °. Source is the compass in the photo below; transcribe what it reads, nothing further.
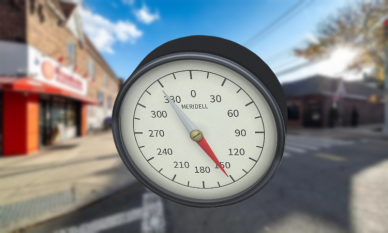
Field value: 150 °
